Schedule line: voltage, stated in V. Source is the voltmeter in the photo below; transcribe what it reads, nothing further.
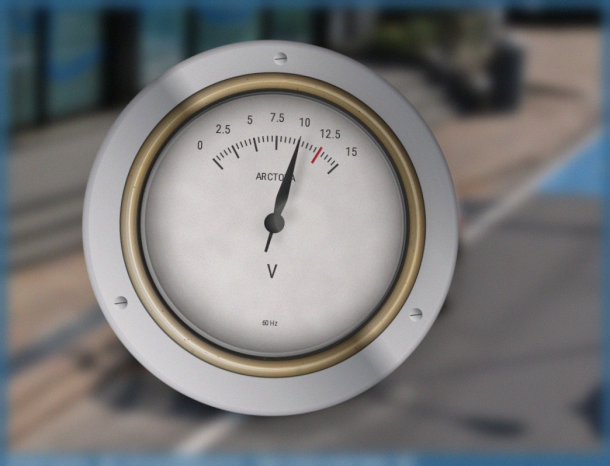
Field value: 10 V
